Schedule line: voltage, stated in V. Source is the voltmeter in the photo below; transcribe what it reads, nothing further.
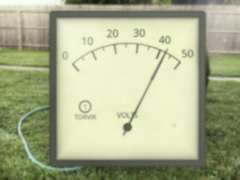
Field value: 42.5 V
